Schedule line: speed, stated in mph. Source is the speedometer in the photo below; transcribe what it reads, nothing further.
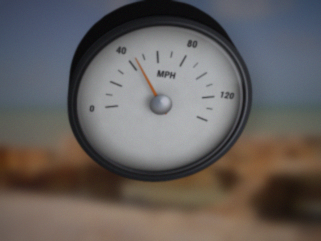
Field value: 45 mph
